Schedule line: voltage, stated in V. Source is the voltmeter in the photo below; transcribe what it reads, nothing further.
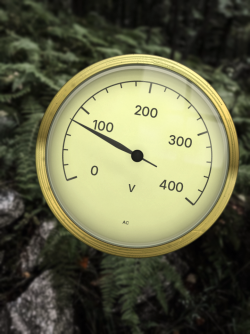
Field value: 80 V
